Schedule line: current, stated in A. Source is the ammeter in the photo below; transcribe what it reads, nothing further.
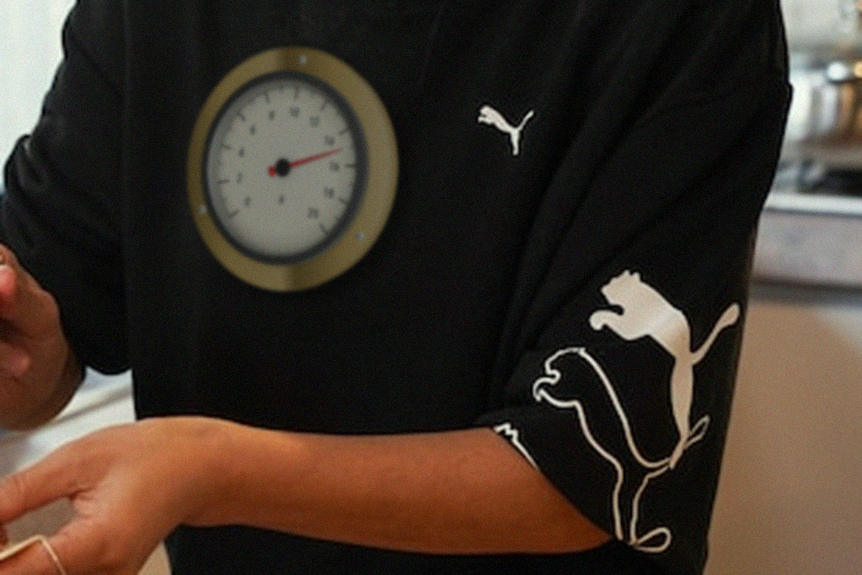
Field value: 15 A
